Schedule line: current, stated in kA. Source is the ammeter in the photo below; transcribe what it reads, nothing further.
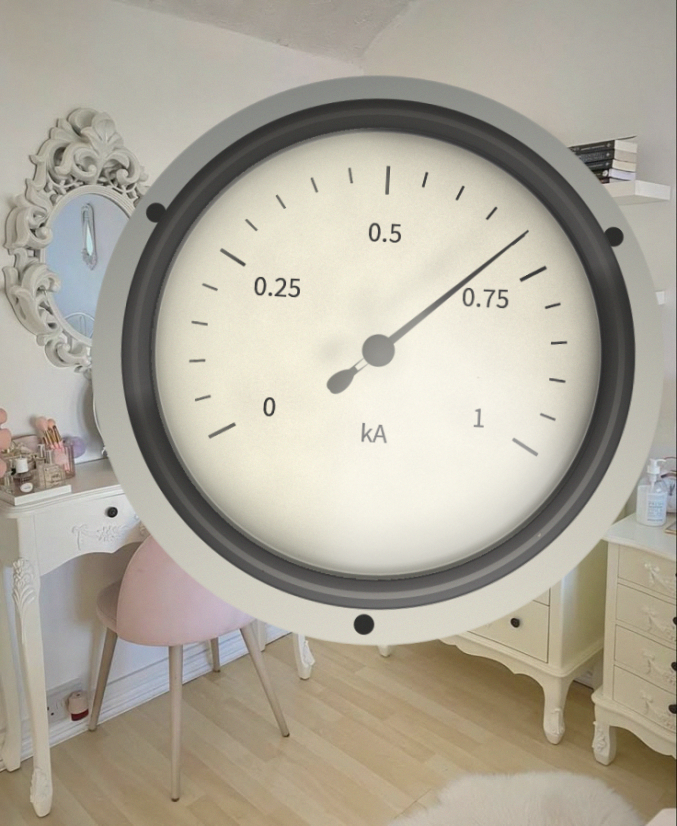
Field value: 0.7 kA
